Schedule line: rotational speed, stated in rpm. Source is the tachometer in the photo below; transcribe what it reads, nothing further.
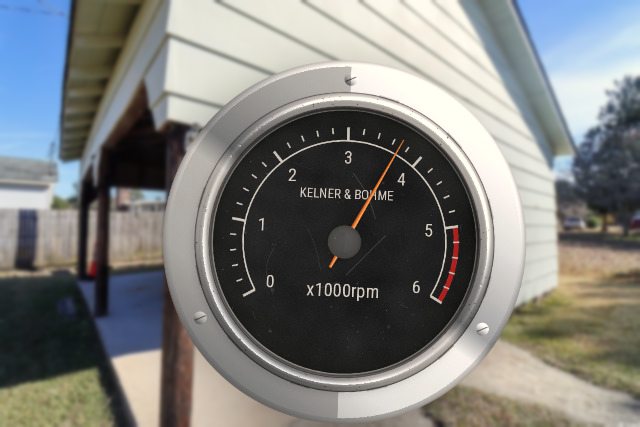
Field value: 3700 rpm
